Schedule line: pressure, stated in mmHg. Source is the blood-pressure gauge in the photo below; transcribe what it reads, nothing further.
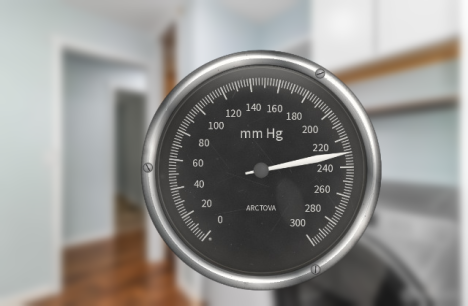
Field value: 230 mmHg
